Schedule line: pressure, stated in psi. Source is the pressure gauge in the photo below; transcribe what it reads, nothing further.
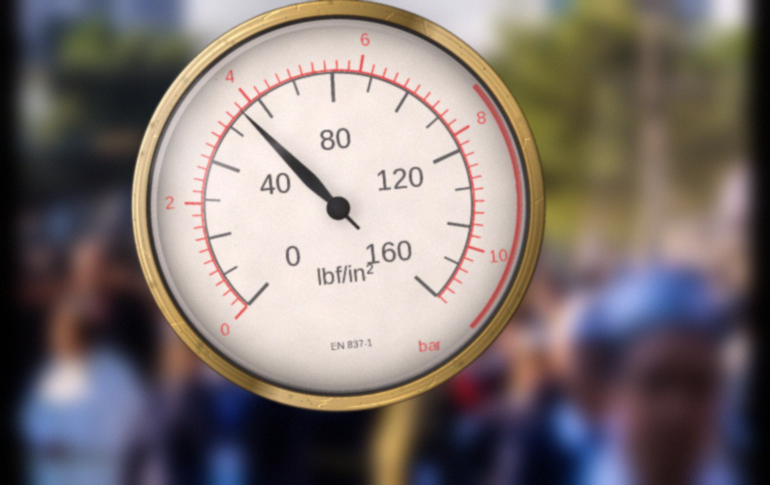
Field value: 55 psi
